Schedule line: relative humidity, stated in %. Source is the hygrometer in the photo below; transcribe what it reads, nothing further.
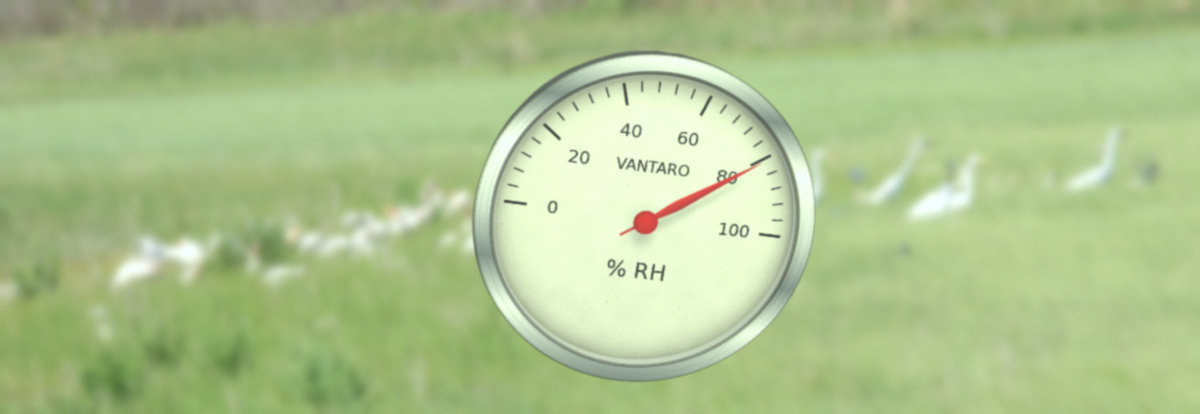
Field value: 80 %
